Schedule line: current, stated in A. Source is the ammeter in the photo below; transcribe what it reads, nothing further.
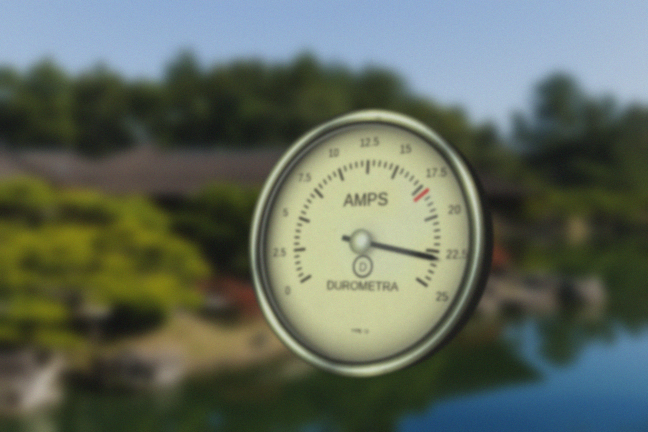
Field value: 23 A
